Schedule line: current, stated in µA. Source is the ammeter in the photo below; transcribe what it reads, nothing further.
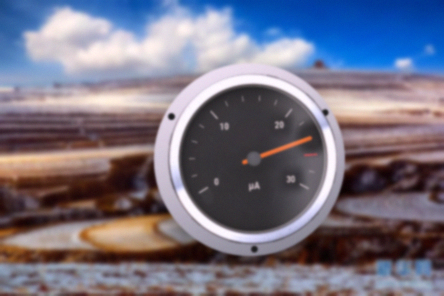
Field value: 24 µA
